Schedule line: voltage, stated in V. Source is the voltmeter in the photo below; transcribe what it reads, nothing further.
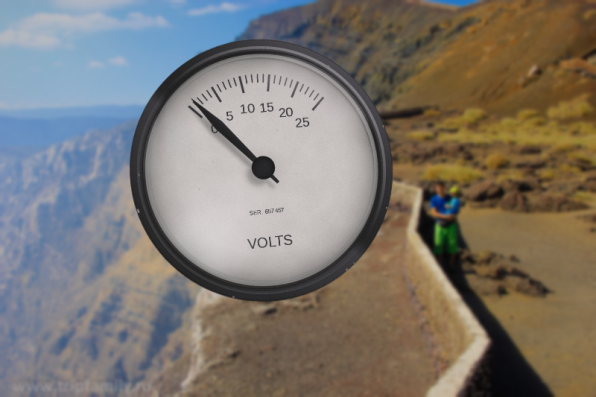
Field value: 1 V
